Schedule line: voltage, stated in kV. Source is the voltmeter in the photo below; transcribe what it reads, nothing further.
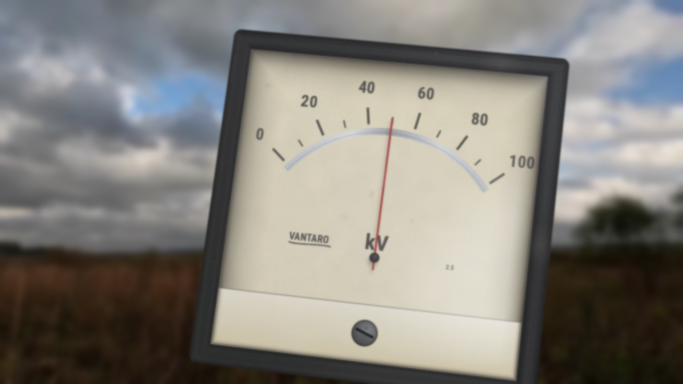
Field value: 50 kV
